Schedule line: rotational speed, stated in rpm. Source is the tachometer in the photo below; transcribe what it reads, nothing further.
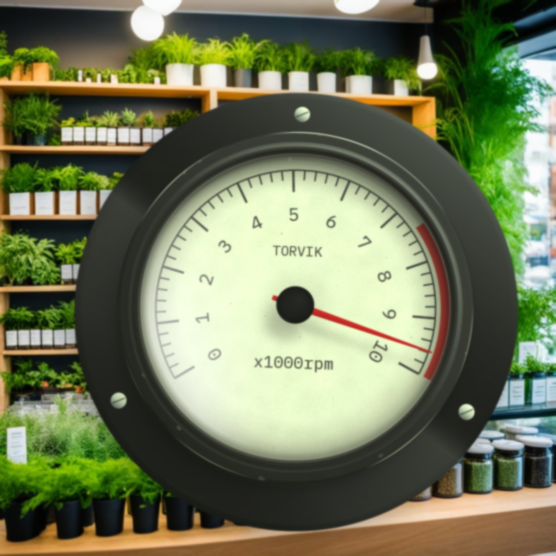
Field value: 9600 rpm
